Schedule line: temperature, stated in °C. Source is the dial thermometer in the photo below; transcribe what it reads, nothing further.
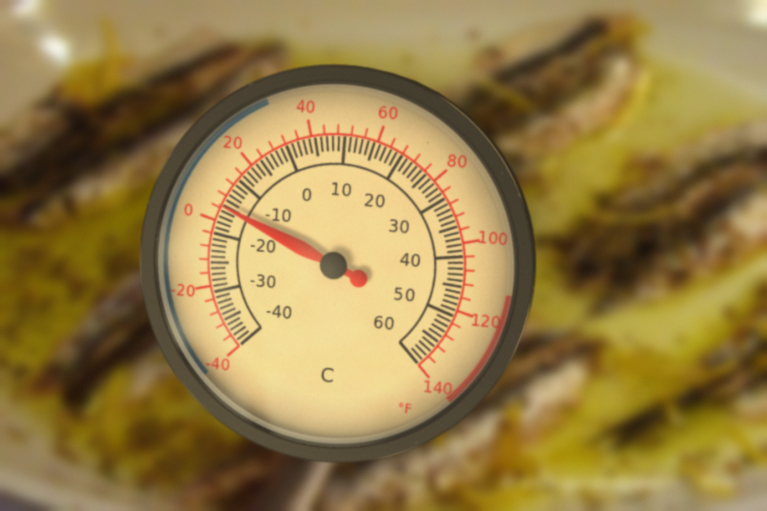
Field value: -15 °C
